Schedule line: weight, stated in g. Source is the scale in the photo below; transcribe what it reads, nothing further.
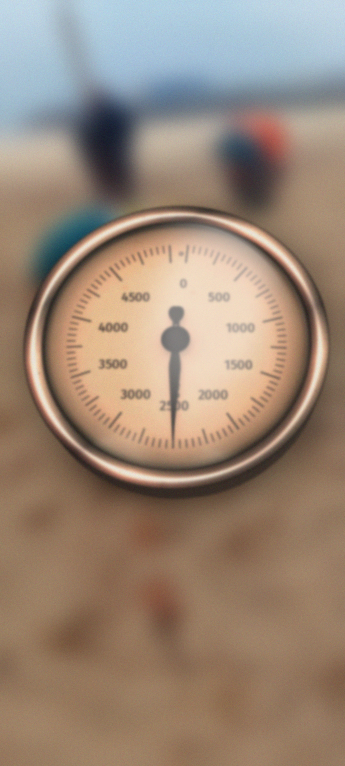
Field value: 2500 g
